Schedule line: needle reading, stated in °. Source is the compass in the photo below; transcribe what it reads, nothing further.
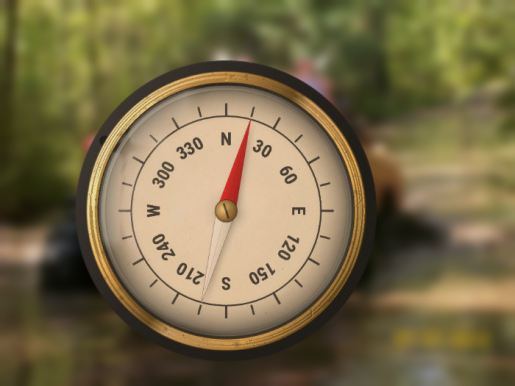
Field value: 15 °
